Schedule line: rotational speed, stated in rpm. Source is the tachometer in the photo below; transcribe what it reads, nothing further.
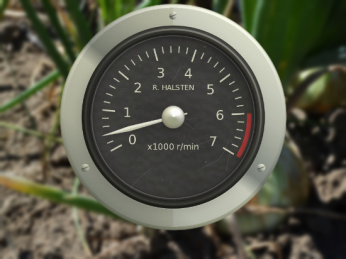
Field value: 400 rpm
